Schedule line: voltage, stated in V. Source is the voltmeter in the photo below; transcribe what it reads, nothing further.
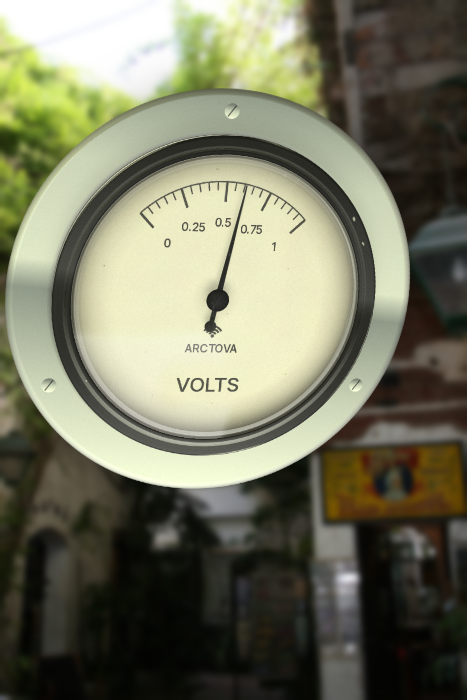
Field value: 0.6 V
